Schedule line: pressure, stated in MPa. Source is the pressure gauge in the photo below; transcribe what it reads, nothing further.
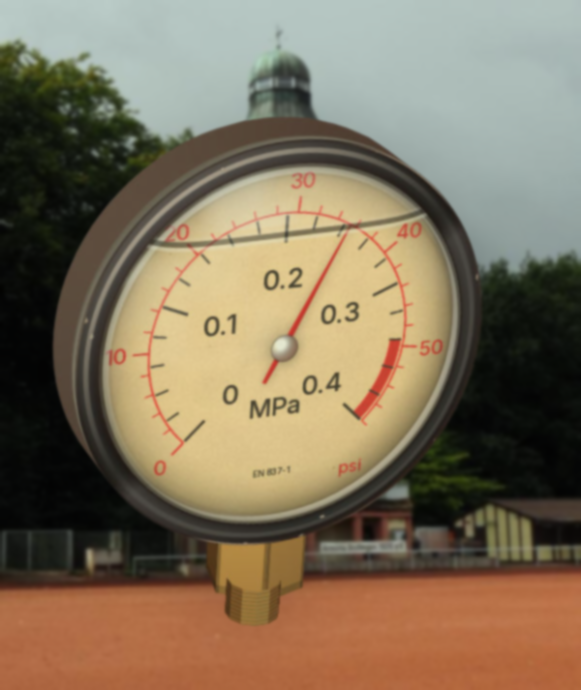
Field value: 0.24 MPa
